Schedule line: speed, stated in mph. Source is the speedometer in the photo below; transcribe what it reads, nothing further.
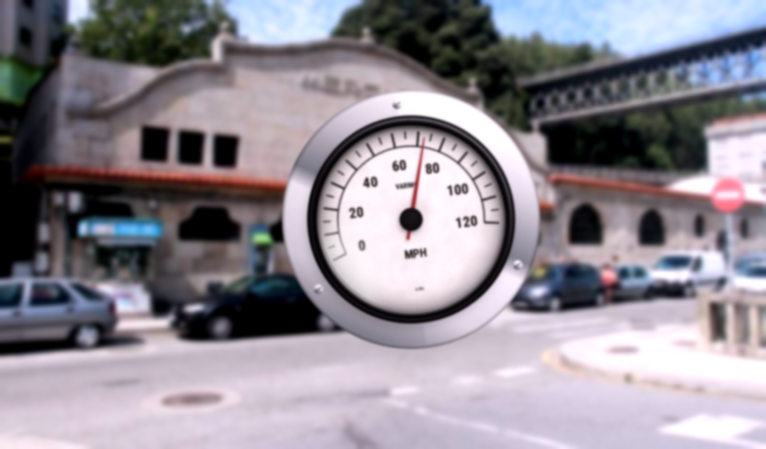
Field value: 72.5 mph
